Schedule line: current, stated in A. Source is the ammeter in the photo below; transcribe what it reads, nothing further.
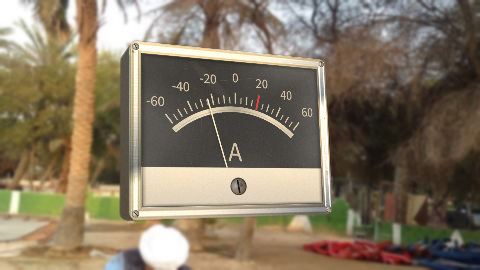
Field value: -25 A
